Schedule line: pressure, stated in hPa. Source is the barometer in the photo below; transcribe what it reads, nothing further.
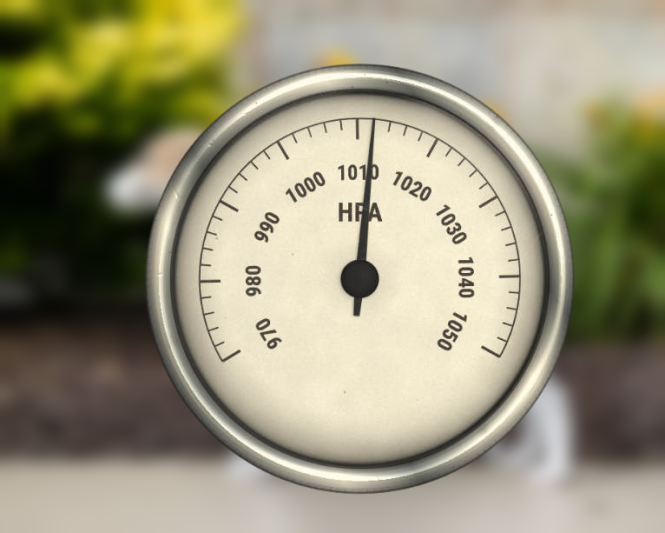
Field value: 1012 hPa
